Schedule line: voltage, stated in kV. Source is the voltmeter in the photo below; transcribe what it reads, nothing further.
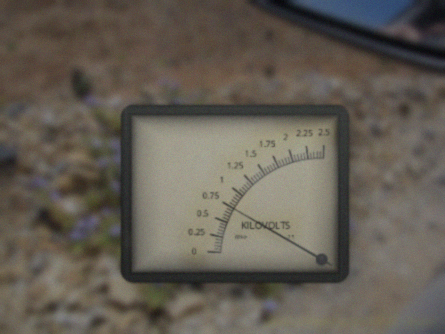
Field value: 0.75 kV
